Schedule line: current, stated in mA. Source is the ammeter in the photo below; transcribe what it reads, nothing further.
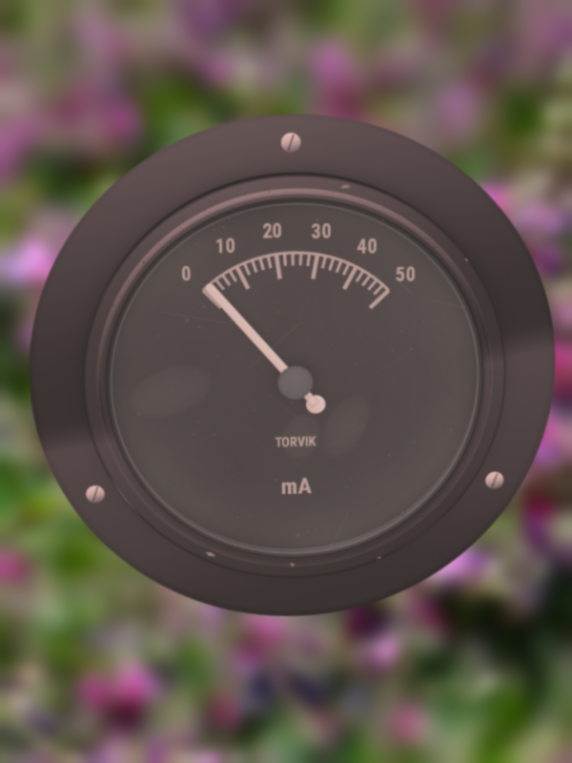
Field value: 2 mA
